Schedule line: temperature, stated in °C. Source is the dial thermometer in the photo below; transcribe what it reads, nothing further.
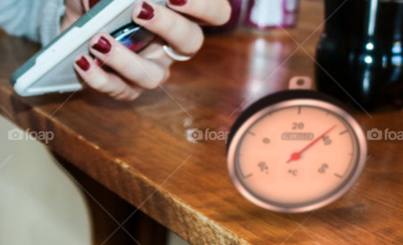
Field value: 35 °C
